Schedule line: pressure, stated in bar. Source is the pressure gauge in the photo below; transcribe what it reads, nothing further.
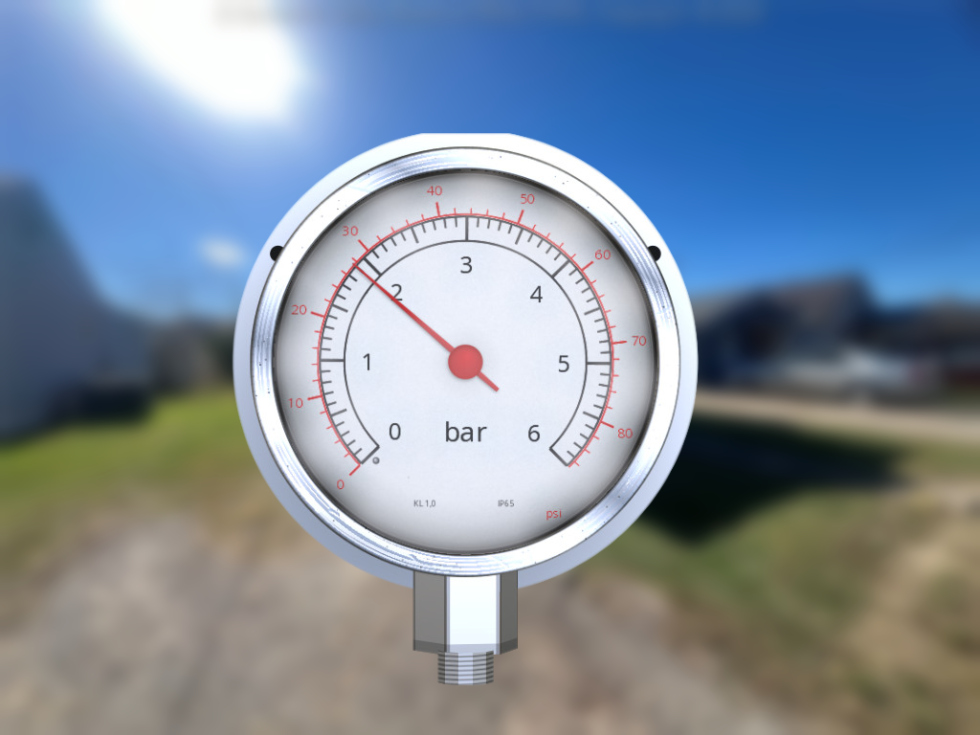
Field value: 1.9 bar
